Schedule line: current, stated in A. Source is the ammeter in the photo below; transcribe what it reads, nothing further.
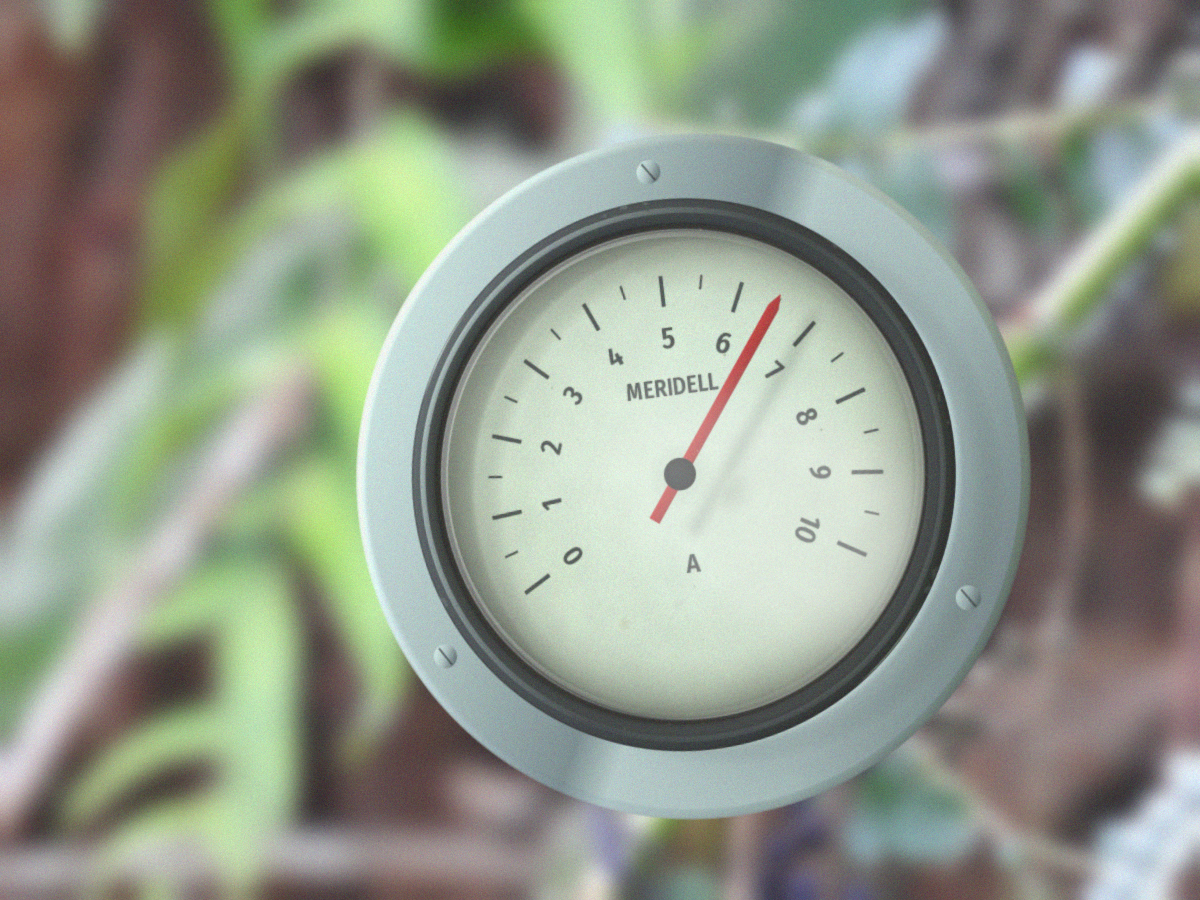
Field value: 6.5 A
